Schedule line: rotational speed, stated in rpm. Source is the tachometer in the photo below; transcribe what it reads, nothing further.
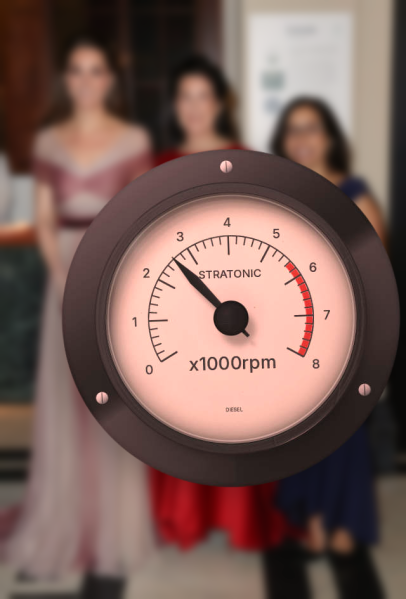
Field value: 2600 rpm
